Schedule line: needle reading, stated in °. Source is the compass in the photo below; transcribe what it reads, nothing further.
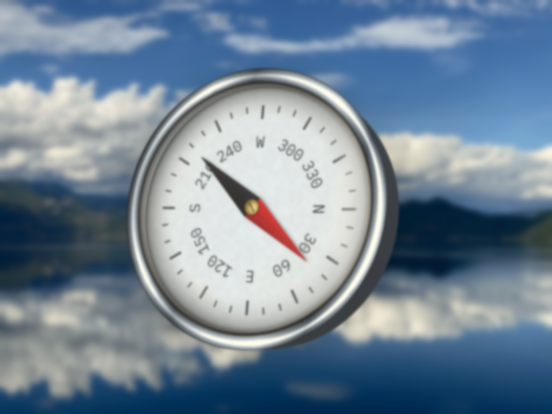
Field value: 40 °
